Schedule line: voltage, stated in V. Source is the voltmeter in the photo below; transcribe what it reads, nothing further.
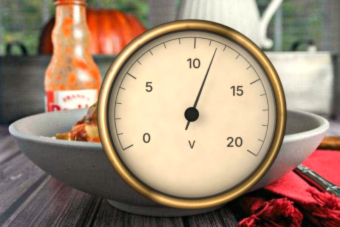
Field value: 11.5 V
